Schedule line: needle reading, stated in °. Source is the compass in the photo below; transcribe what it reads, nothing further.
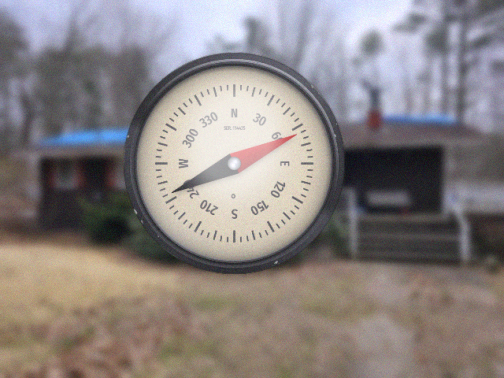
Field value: 65 °
